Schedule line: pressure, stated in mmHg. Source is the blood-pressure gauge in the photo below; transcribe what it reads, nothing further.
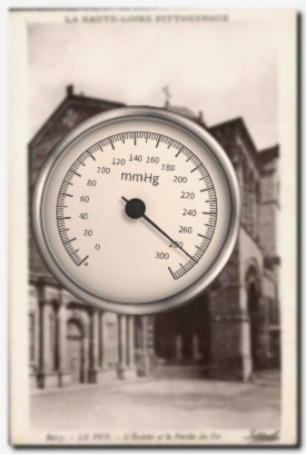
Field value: 280 mmHg
